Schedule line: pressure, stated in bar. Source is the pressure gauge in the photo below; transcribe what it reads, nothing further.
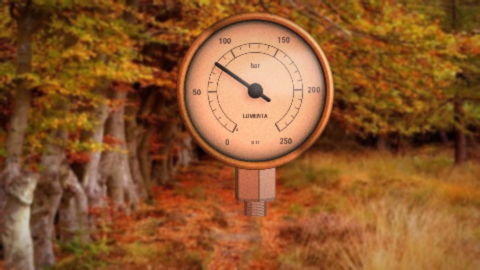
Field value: 80 bar
